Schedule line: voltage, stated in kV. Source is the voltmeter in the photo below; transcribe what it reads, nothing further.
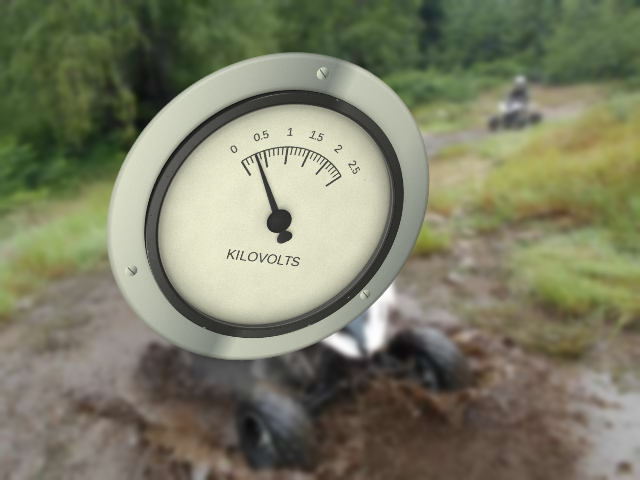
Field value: 0.3 kV
